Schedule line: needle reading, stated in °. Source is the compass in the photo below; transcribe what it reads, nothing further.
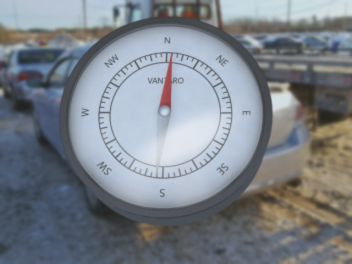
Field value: 5 °
